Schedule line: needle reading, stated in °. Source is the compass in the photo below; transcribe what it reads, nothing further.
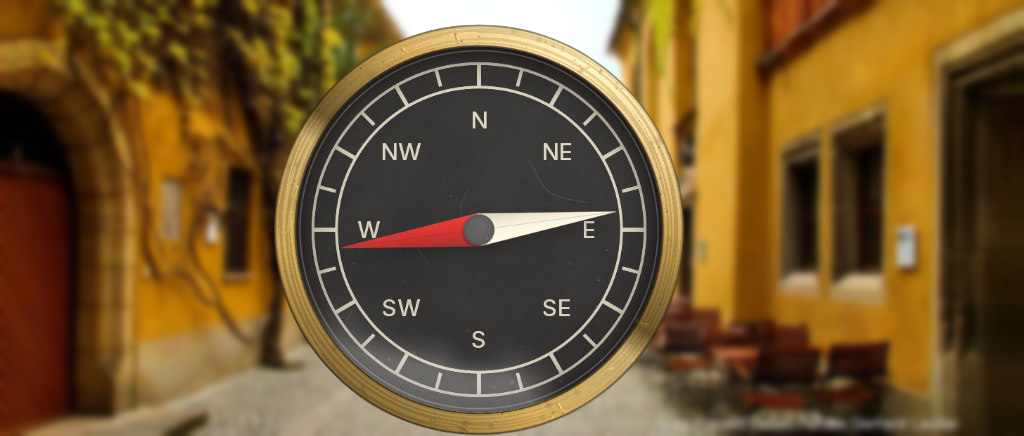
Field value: 262.5 °
